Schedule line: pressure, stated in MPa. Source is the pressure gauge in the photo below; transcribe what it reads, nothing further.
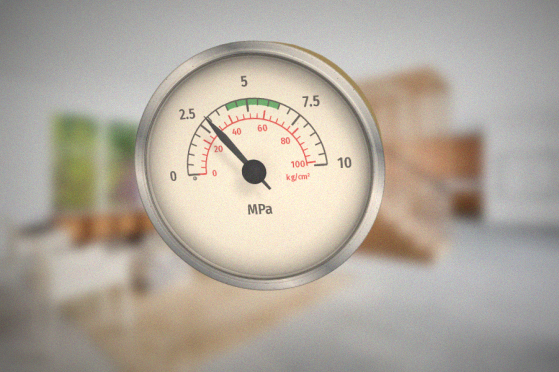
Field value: 3 MPa
